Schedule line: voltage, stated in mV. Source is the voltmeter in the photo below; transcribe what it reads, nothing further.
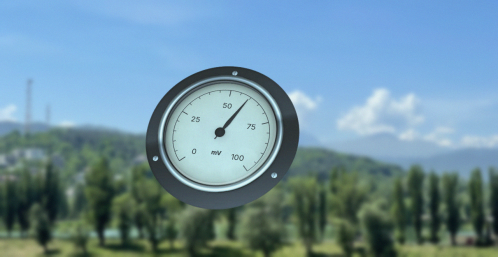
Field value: 60 mV
